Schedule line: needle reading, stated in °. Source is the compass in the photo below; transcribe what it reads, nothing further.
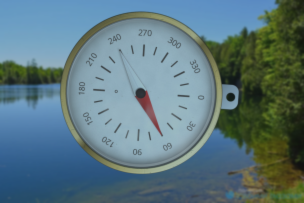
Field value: 60 °
